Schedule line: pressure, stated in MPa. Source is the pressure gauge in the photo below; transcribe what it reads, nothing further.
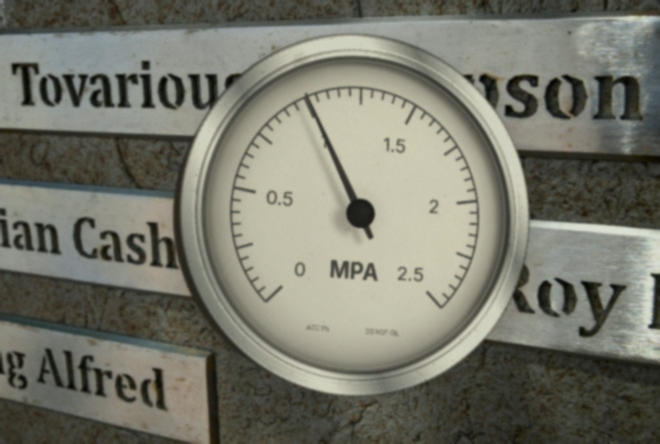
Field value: 1 MPa
